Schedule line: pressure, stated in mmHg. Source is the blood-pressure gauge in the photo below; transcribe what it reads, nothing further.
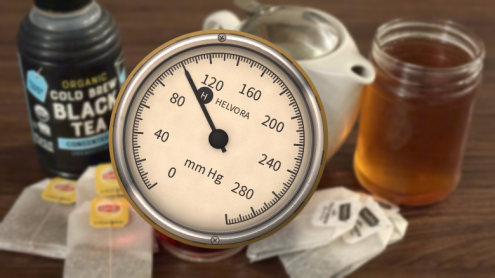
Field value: 100 mmHg
